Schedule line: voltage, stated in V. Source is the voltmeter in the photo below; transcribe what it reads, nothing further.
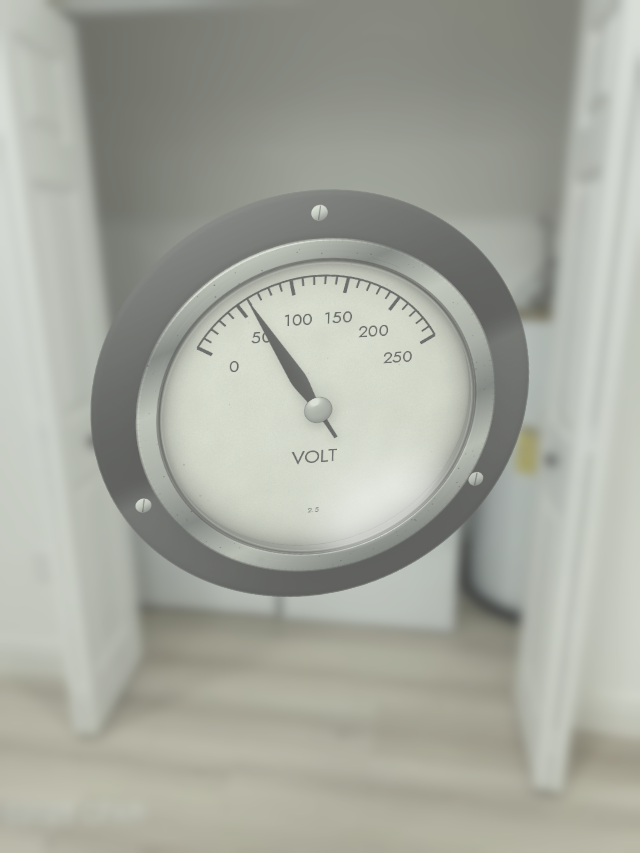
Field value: 60 V
